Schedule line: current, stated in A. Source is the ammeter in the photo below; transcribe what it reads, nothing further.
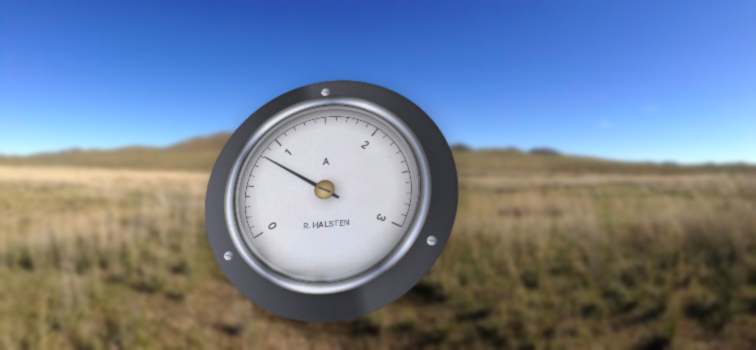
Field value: 0.8 A
